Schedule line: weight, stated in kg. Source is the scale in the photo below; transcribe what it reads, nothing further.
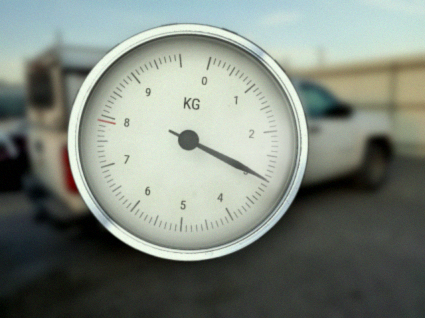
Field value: 3 kg
